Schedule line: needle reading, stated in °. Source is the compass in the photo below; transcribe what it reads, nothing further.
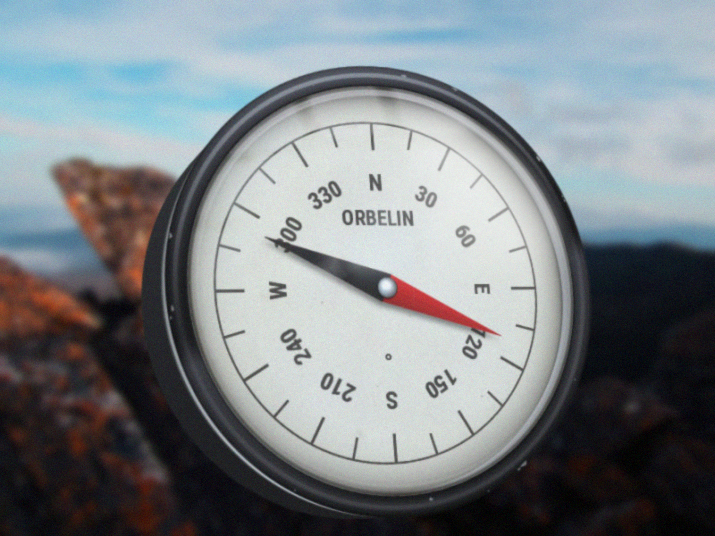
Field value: 112.5 °
